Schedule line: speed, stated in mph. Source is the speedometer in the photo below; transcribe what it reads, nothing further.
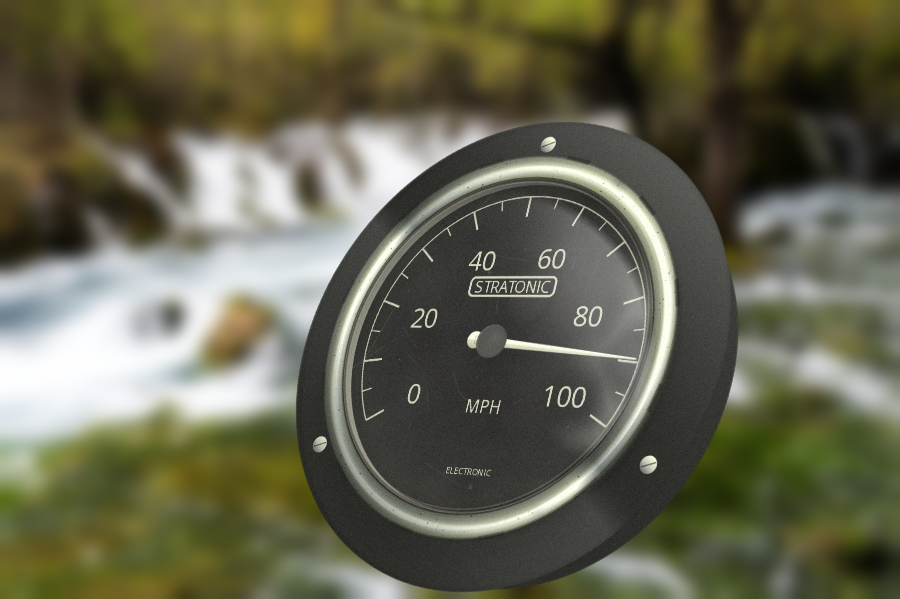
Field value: 90 mph
